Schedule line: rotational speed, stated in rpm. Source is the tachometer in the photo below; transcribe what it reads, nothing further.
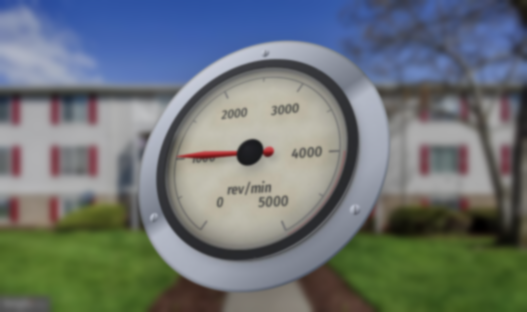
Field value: 1000 rpm
